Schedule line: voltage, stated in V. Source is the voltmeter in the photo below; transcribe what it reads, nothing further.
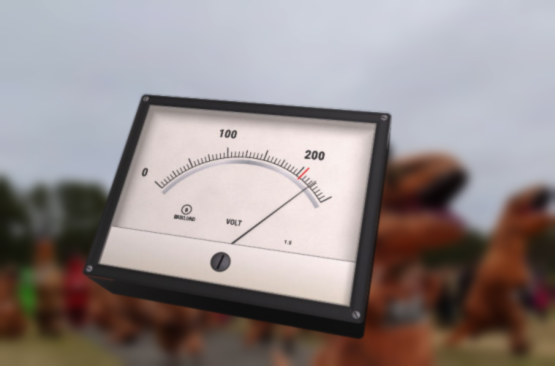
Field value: 225 V
